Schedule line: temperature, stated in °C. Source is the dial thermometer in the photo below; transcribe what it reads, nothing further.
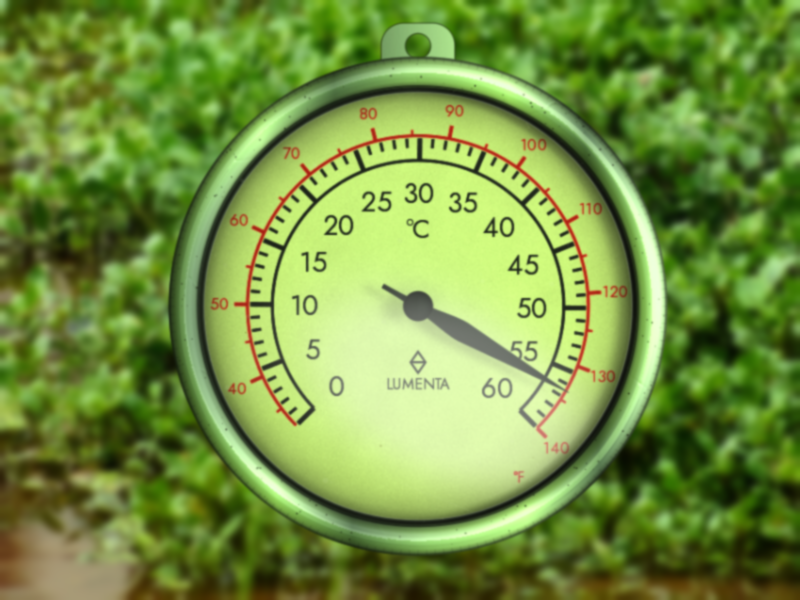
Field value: 56.5 °C
